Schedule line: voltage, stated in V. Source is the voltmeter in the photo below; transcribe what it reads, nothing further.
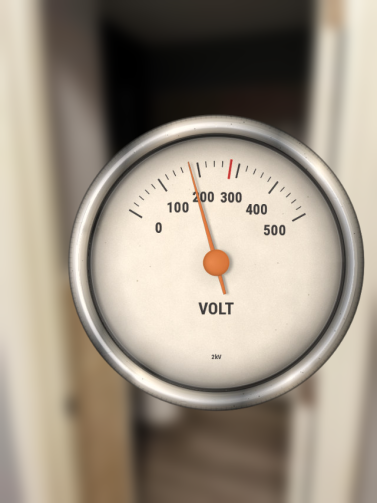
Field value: 180 V
